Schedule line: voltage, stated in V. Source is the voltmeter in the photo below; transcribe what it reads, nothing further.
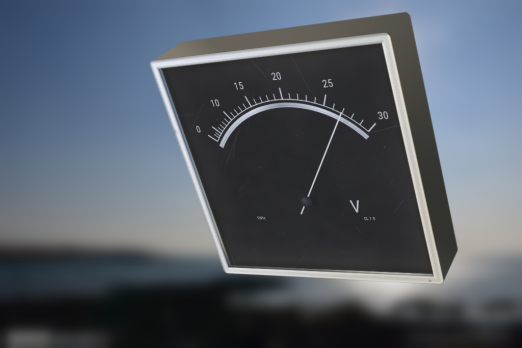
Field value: 27 V
